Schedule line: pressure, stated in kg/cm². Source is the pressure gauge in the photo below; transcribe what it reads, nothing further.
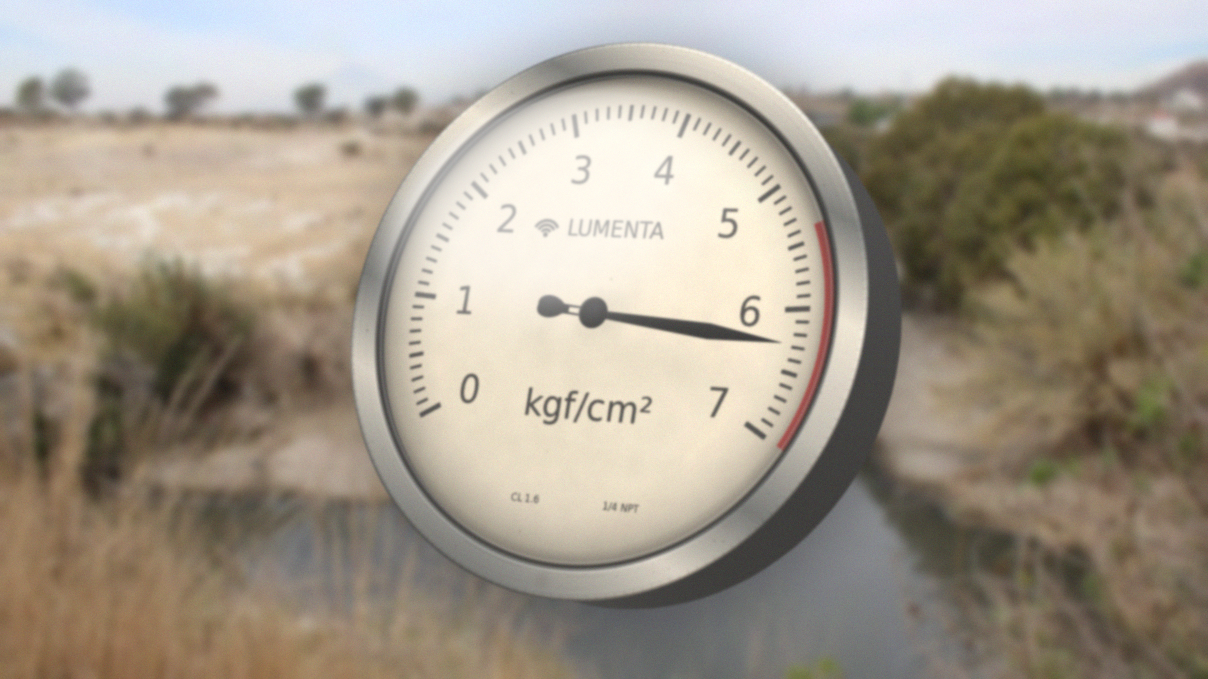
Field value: 6.3 kg/cm²
